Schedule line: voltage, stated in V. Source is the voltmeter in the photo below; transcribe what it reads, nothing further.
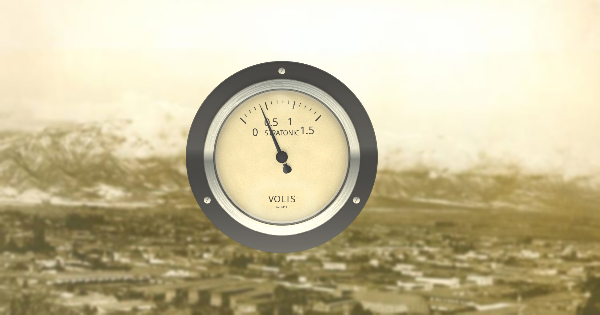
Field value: 0.4 V
